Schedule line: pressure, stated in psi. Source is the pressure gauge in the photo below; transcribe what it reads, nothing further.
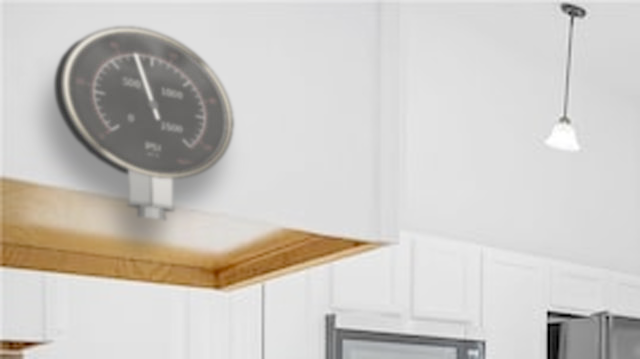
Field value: 650 psi
